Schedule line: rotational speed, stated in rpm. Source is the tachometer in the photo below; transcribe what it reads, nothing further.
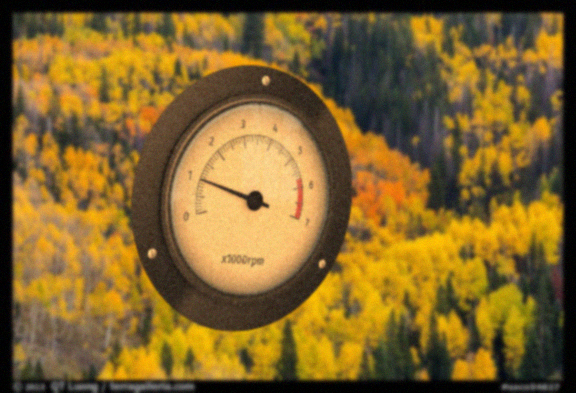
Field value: 1000 rpm
